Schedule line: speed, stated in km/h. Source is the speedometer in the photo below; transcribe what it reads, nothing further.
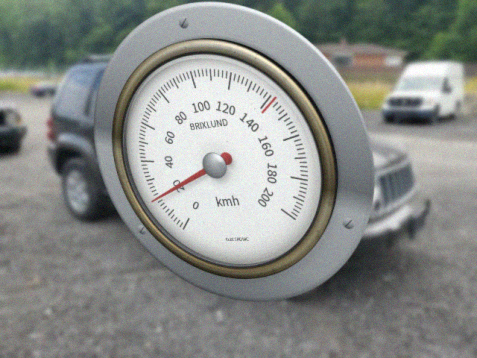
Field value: 20 km/h
